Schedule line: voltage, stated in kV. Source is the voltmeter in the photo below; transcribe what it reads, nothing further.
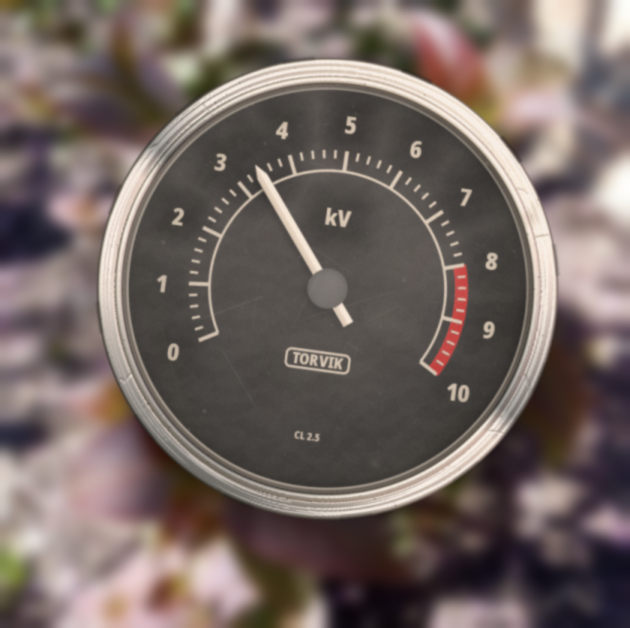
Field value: 3.4 kV
